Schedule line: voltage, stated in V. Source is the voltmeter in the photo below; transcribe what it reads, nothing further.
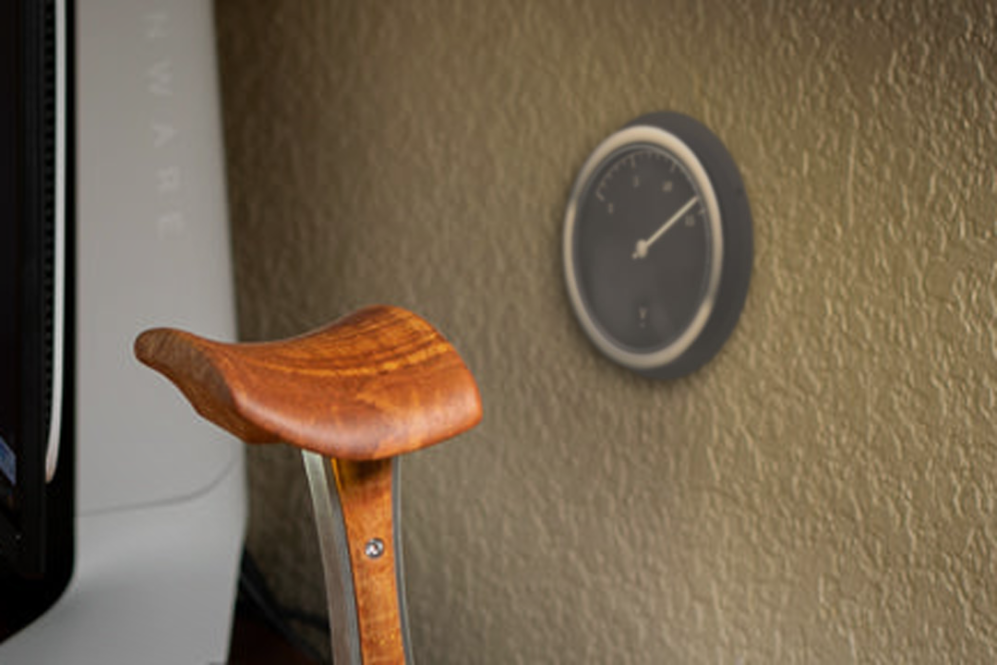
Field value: 14 V
